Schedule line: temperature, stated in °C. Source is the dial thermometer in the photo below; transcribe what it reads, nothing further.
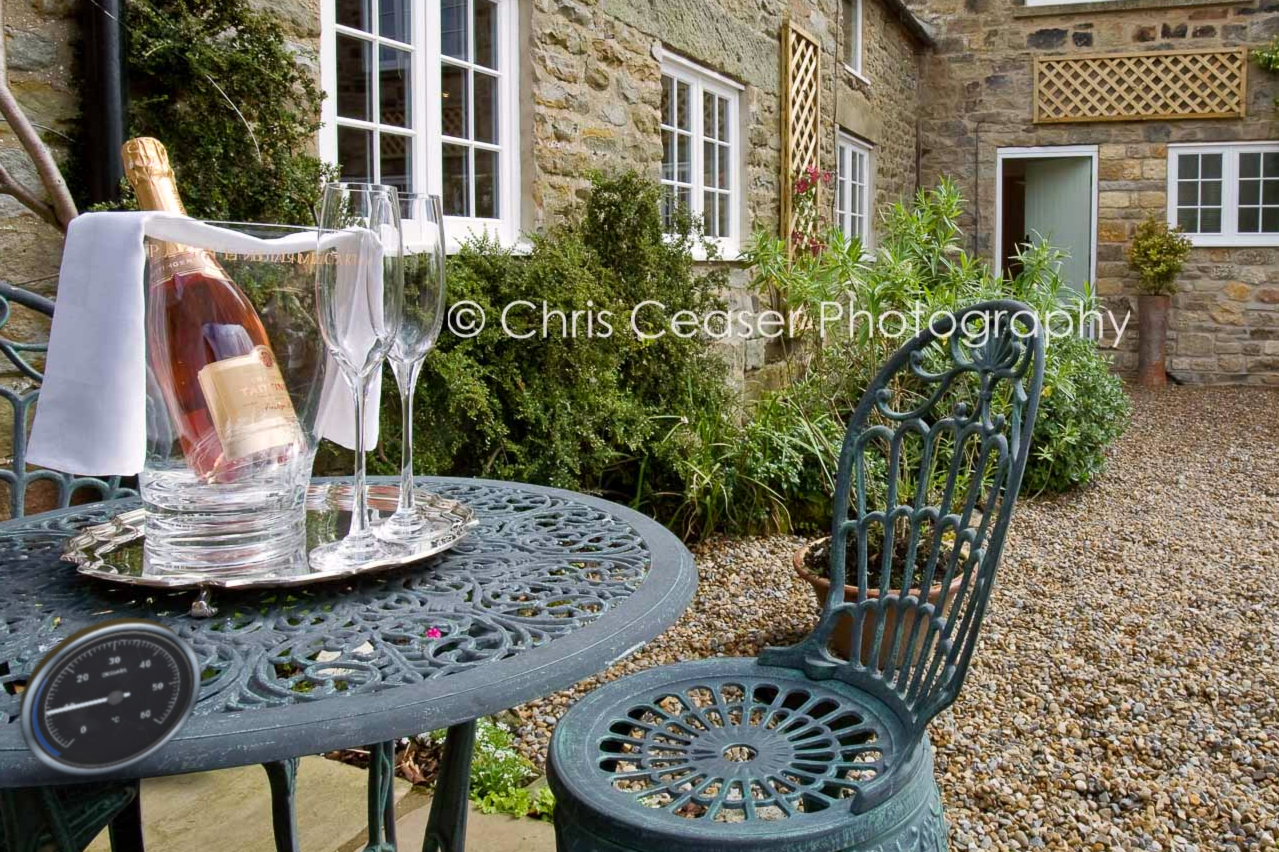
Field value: 10 °C
